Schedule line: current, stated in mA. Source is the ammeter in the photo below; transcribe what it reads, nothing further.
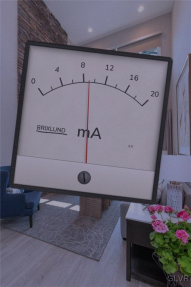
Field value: 9 mA
